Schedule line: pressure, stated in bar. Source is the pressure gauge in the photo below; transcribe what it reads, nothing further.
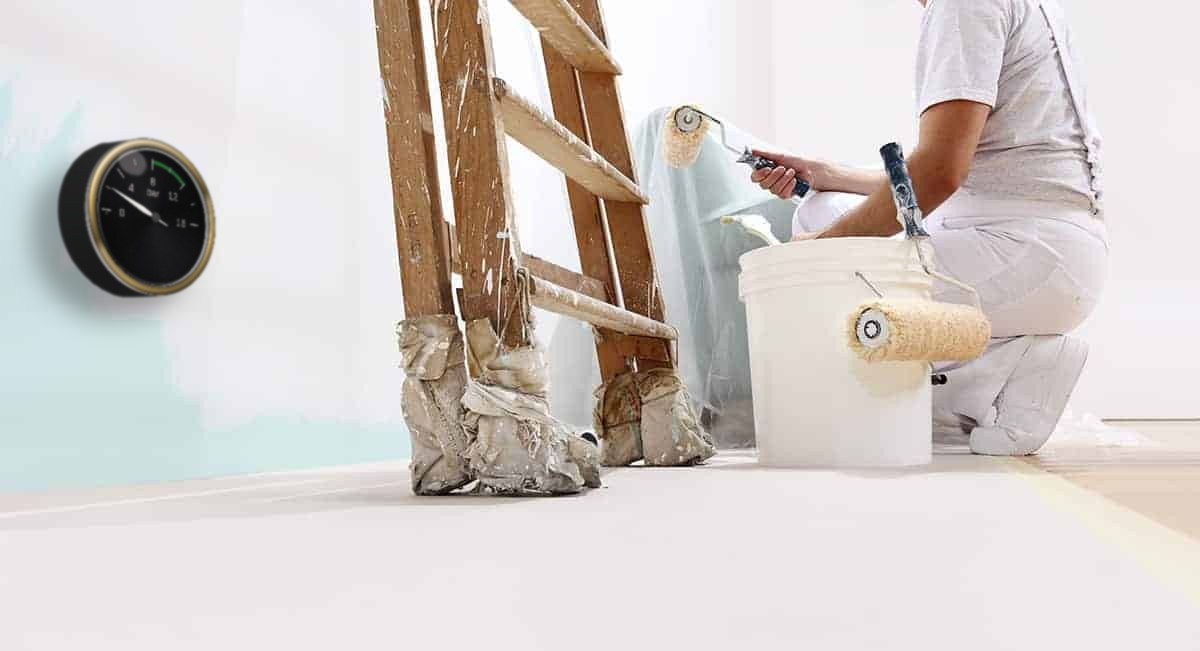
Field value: 2 bar
